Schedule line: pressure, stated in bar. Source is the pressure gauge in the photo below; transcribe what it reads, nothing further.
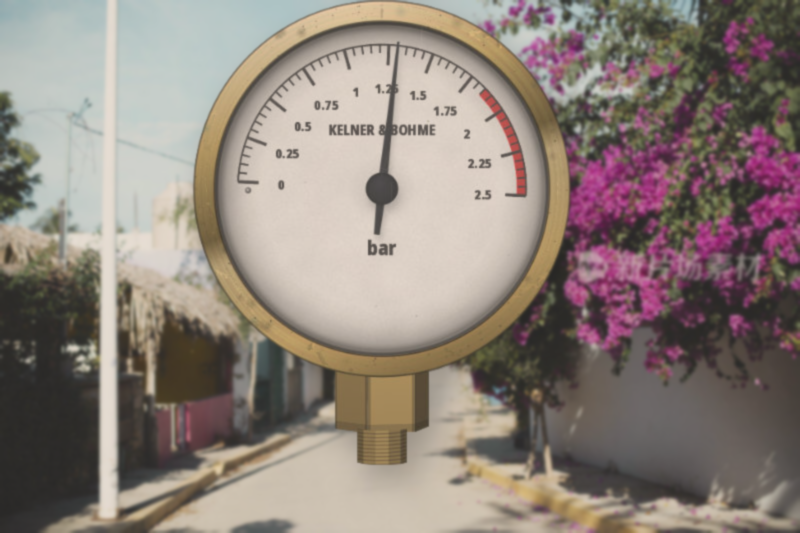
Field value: 1.3 bar
